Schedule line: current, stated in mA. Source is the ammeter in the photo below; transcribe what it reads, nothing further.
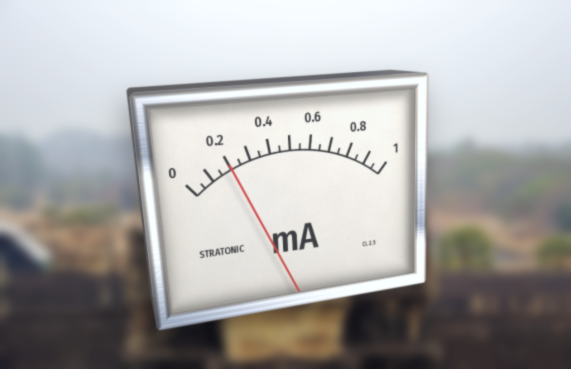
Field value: 0.2 mA
